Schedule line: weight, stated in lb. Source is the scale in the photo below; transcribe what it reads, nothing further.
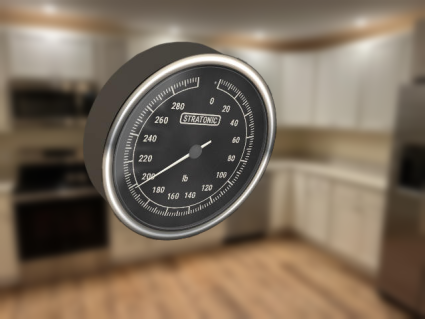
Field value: 200 lb
